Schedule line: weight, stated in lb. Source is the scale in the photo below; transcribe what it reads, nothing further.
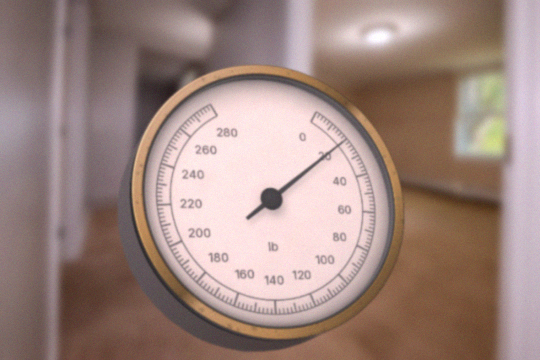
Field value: 20 lb
